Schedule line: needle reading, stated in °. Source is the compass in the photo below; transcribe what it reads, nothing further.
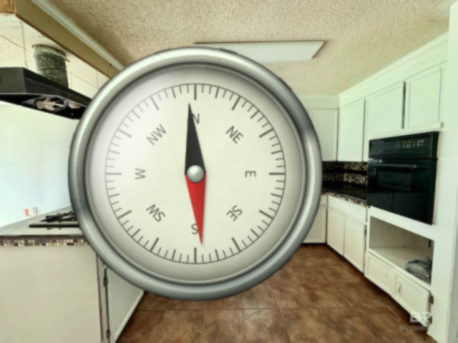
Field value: 175 °
